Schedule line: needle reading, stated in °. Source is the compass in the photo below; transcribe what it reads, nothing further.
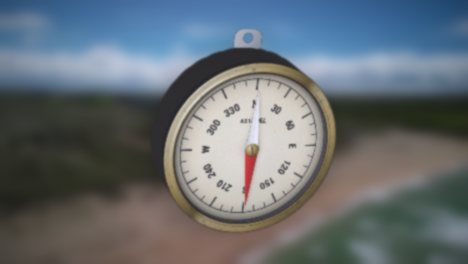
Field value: 180 °
